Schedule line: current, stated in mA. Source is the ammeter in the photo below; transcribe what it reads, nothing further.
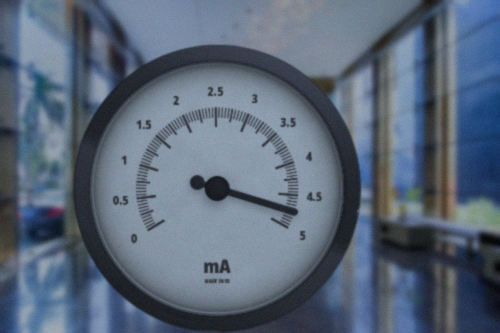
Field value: 4.75 mA
